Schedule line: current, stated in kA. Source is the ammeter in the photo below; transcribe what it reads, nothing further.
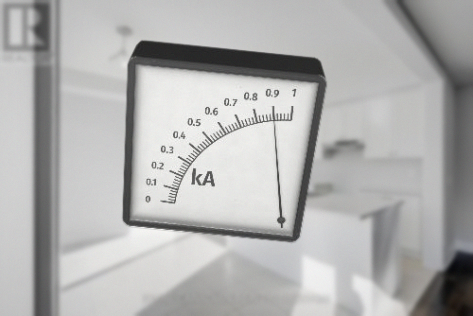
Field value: 0.9 kA
